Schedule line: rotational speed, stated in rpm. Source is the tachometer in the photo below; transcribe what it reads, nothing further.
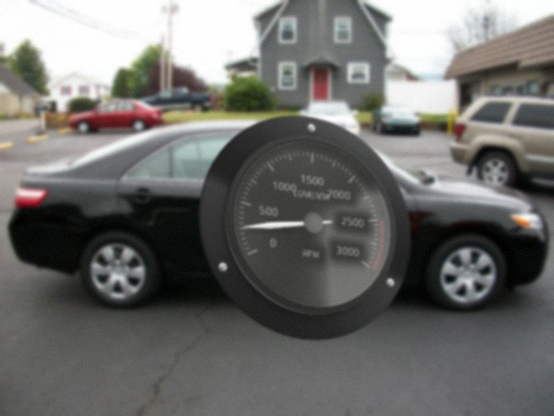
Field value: 250 rpm
